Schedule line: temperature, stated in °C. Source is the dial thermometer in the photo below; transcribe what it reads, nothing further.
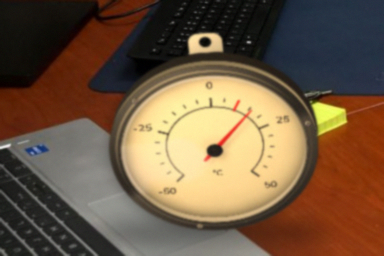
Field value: 15 °C
